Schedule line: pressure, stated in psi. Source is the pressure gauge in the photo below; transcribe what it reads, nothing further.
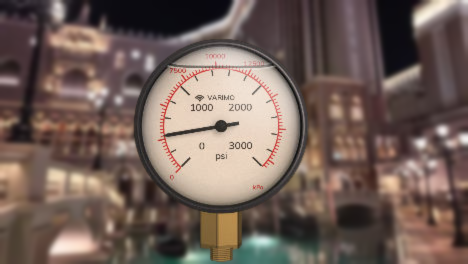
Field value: 400 psi
